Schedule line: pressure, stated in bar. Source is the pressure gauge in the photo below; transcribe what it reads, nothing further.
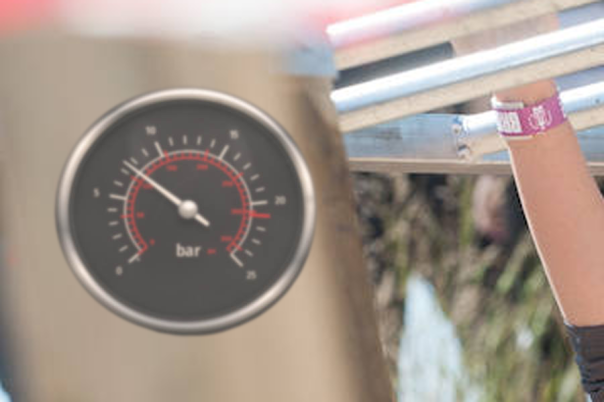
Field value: 7.5 bar
